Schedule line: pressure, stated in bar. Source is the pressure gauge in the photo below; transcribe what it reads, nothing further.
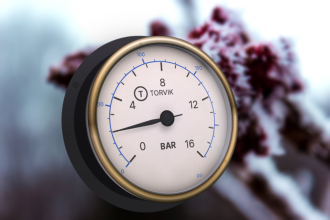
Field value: 2 bar
